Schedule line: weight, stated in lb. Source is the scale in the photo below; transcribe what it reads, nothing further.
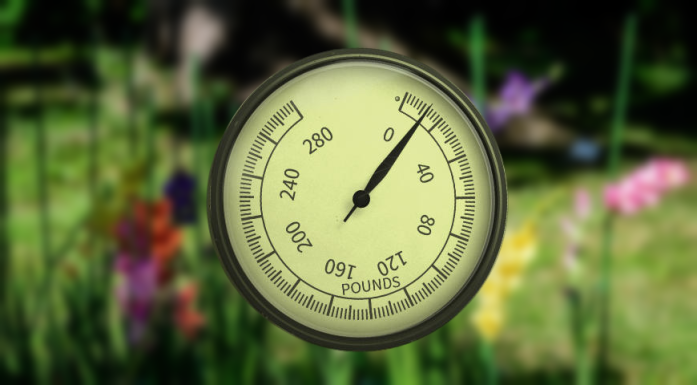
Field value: 12 lb
